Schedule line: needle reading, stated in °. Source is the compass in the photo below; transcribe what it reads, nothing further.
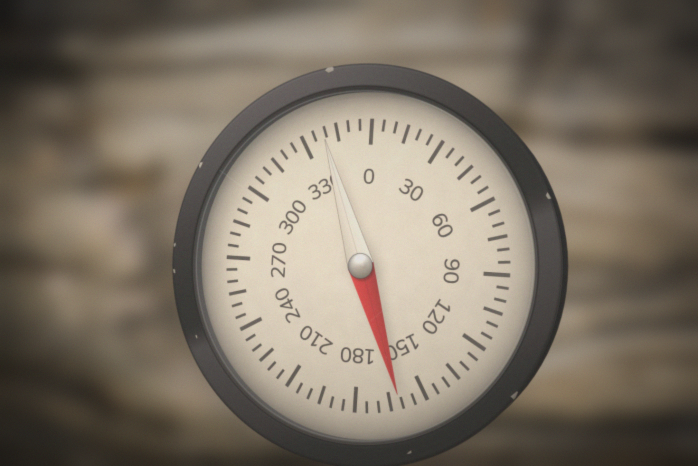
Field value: 160 °
